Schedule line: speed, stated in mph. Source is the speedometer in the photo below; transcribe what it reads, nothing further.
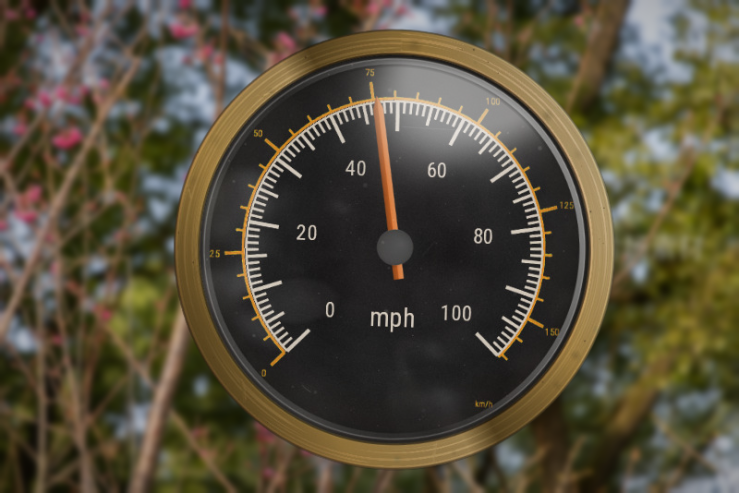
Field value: 47 mph
